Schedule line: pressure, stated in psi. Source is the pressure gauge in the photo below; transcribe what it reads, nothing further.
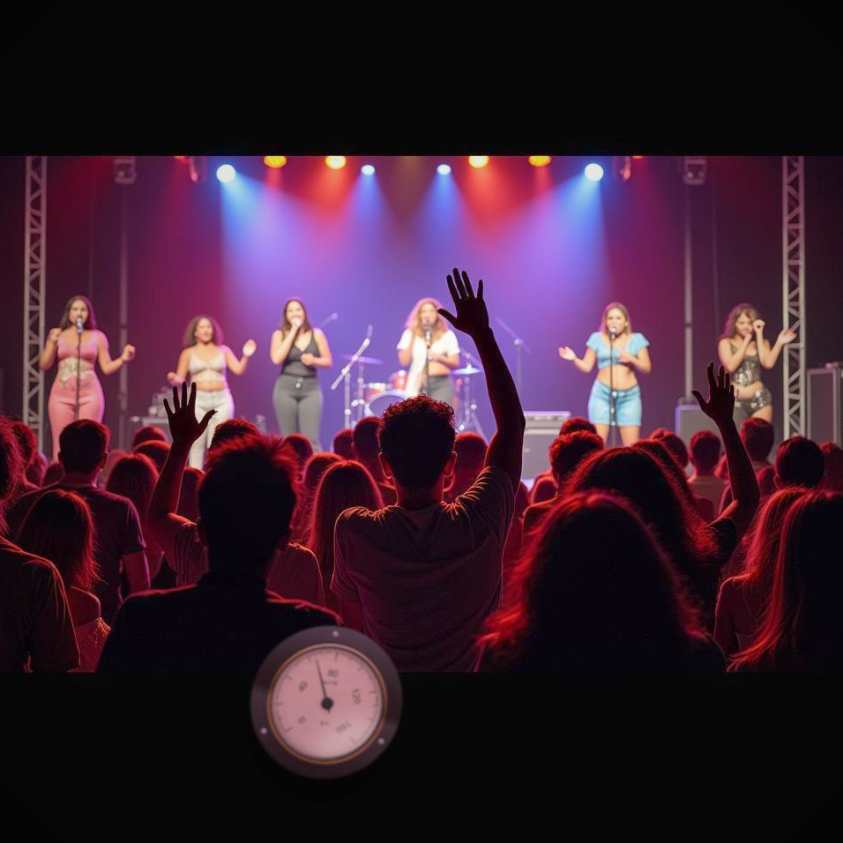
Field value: 65 psi
